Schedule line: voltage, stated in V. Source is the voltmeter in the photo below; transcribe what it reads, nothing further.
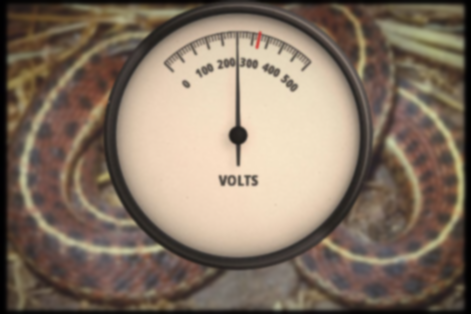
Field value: 250 V
